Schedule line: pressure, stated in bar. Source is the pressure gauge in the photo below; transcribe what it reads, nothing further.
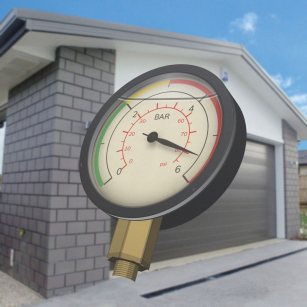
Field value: 5.5 bar
